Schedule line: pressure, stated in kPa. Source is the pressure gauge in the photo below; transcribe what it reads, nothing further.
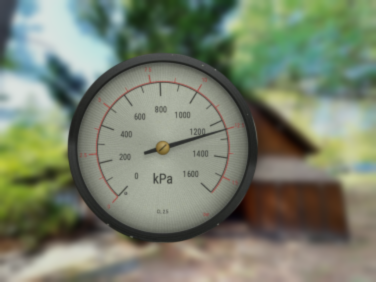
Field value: 1250 kPa
